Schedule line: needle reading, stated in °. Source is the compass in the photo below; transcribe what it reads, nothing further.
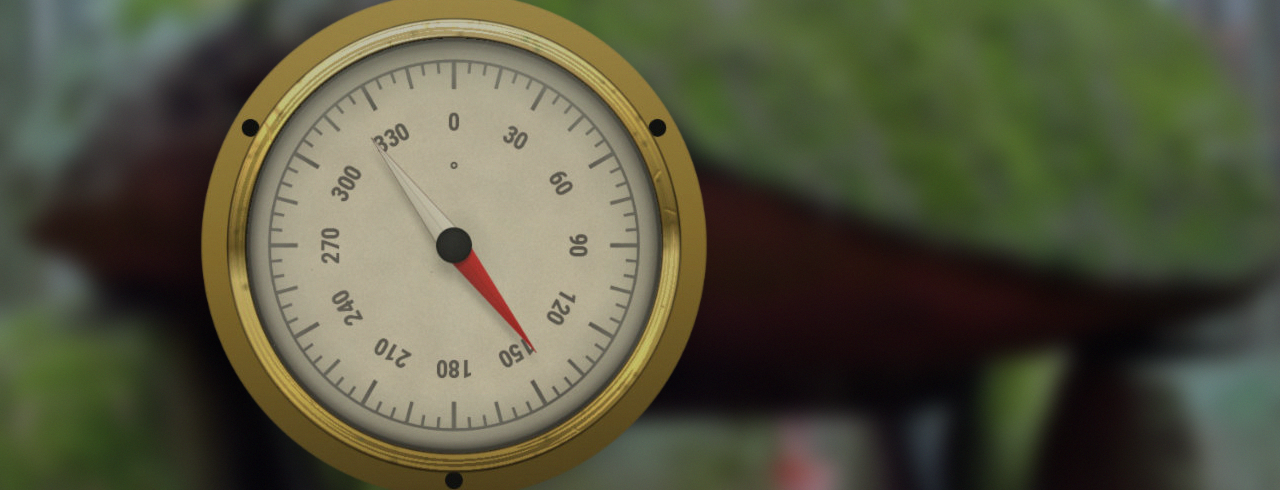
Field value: 142.5 °
